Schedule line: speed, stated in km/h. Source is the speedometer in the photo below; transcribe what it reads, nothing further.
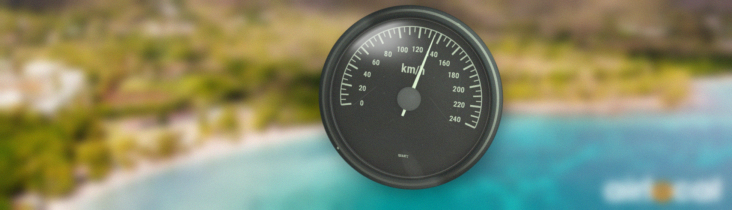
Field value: 135 km/h
